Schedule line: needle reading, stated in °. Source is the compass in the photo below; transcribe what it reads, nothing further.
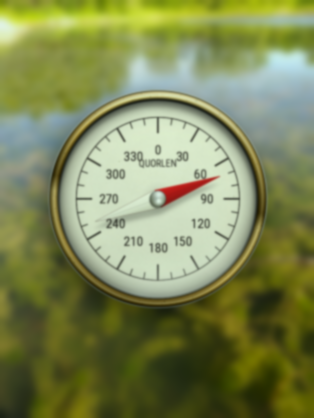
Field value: 70 °
